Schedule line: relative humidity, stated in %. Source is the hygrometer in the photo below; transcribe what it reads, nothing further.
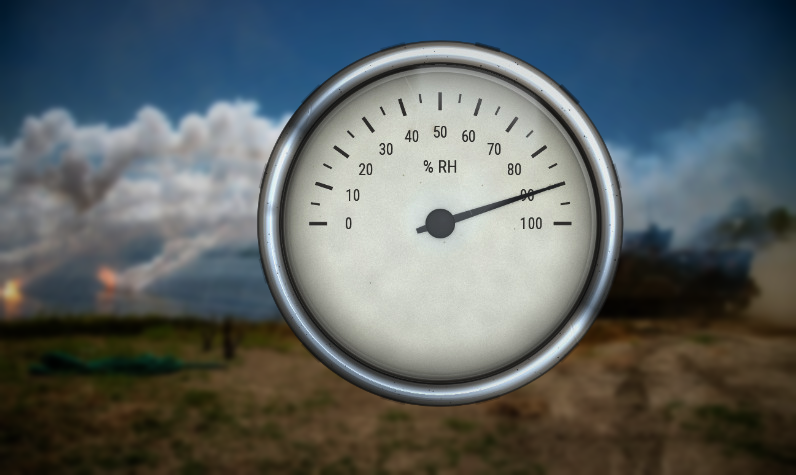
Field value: 90 %
